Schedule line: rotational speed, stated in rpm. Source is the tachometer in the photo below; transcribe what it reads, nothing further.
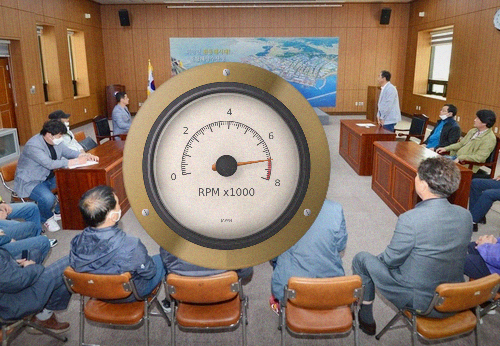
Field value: 7000 rpm
